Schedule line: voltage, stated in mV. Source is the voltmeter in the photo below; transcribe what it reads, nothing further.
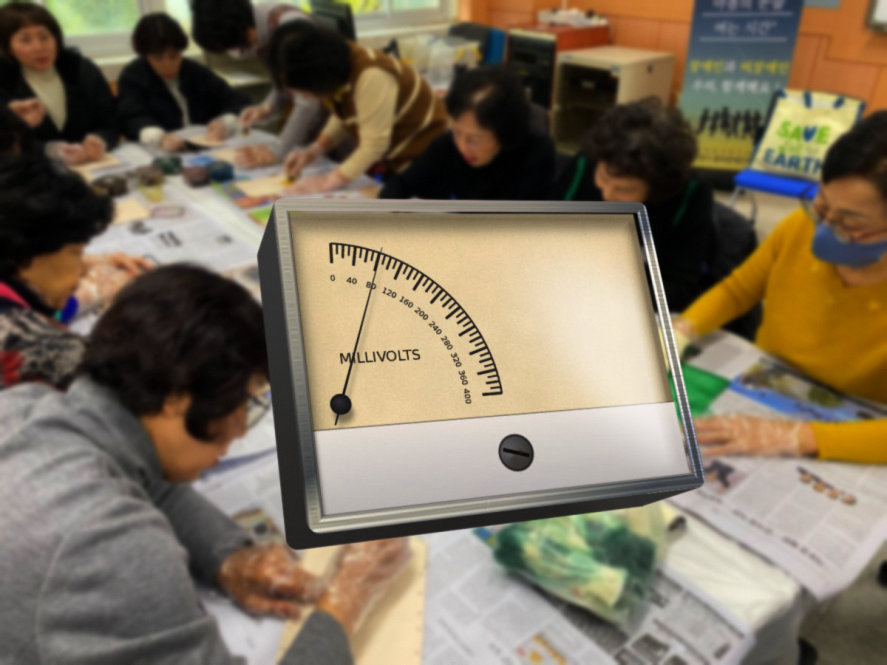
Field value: 80 mV
